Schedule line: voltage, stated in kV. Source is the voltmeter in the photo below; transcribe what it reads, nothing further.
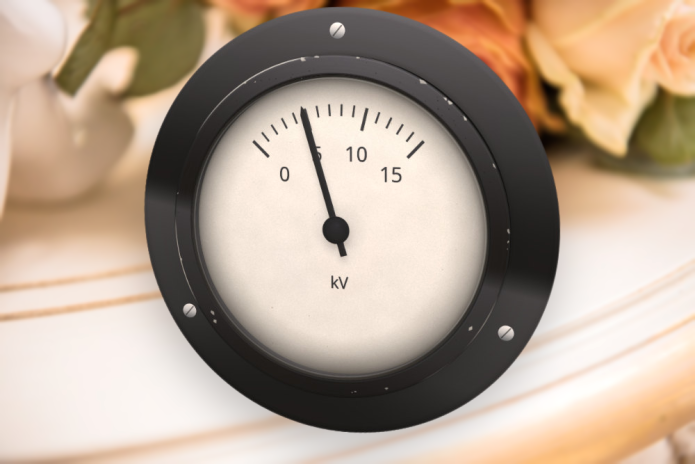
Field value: 5 kV
